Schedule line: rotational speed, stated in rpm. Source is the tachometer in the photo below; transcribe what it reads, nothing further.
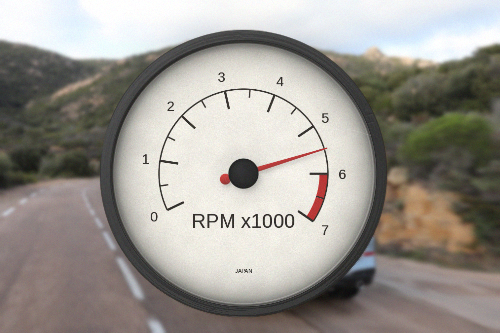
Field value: 5500 rpm
